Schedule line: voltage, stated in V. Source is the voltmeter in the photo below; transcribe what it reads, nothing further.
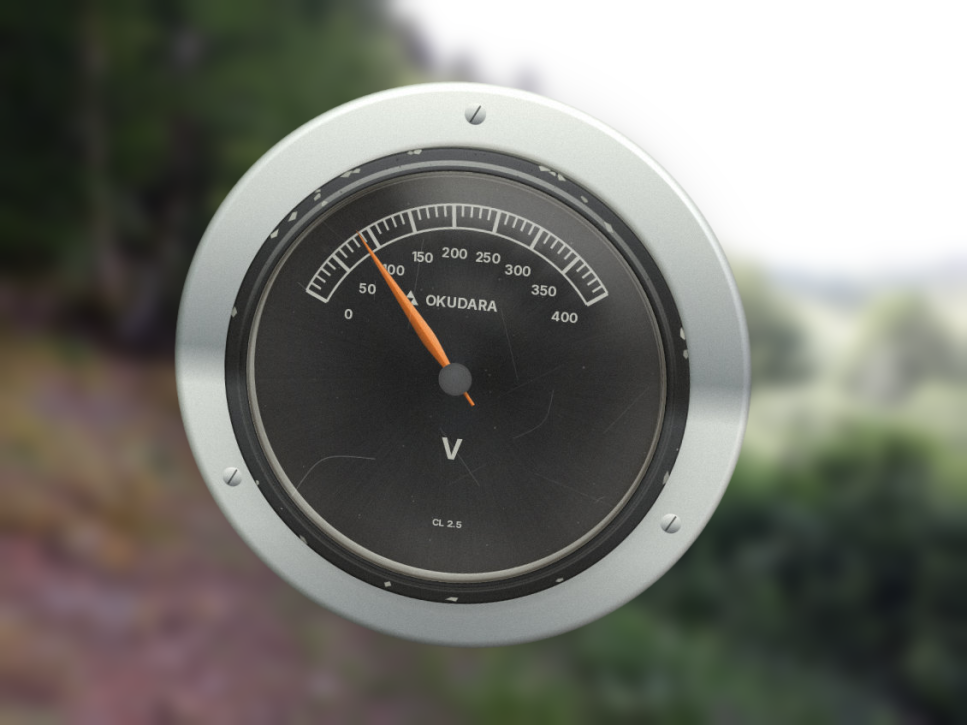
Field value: 90 V
